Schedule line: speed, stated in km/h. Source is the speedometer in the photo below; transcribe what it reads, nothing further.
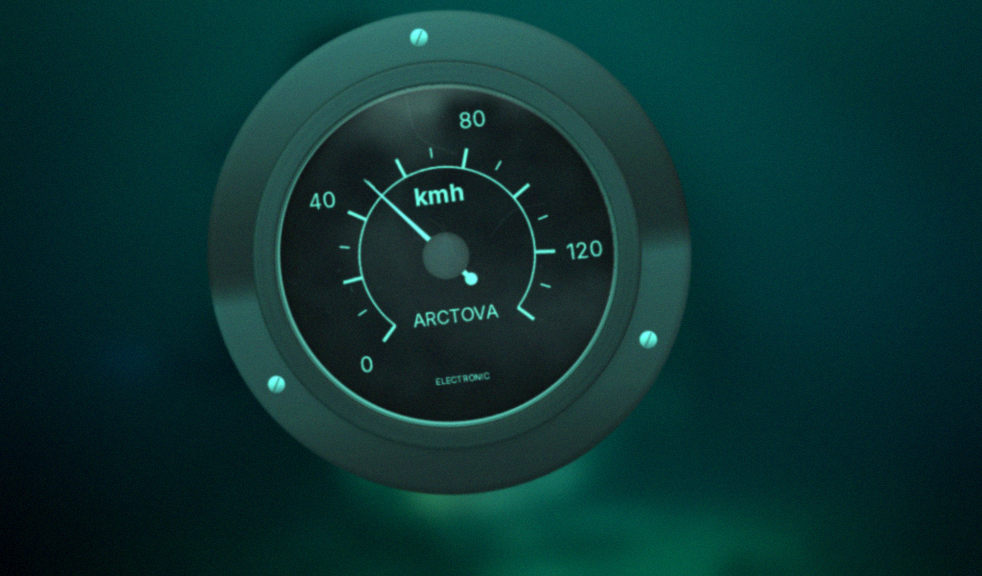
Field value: 50 km/h
